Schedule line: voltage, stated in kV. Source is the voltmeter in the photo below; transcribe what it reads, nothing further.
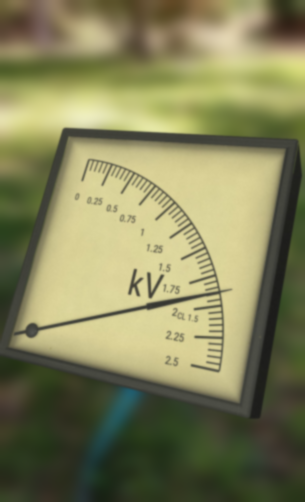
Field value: 1.9 kV
